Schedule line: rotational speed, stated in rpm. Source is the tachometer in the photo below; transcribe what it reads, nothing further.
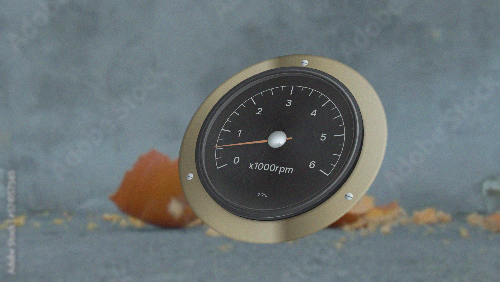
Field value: 500 rpm
